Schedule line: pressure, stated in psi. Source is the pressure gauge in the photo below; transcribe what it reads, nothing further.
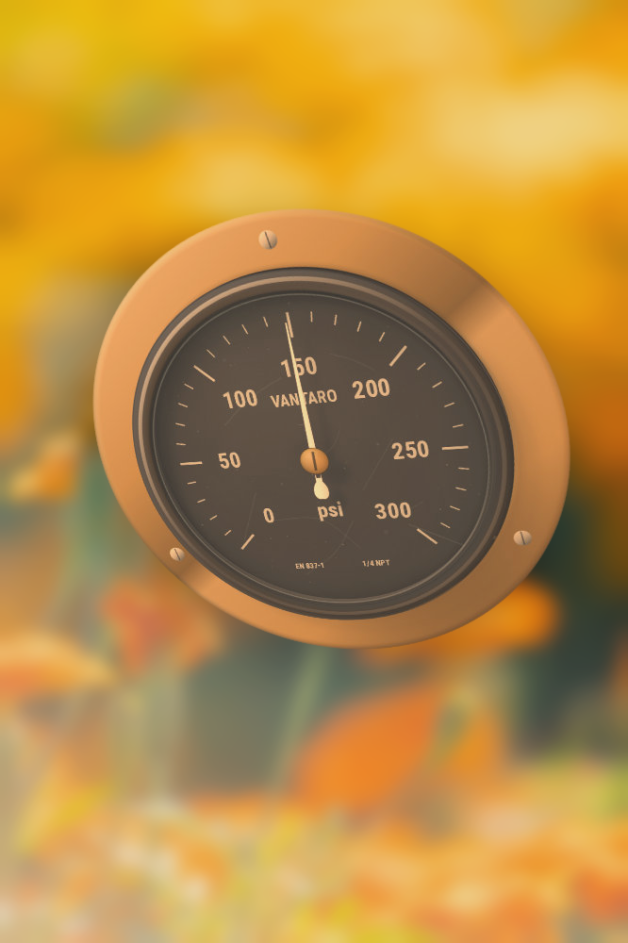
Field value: 150 psi
